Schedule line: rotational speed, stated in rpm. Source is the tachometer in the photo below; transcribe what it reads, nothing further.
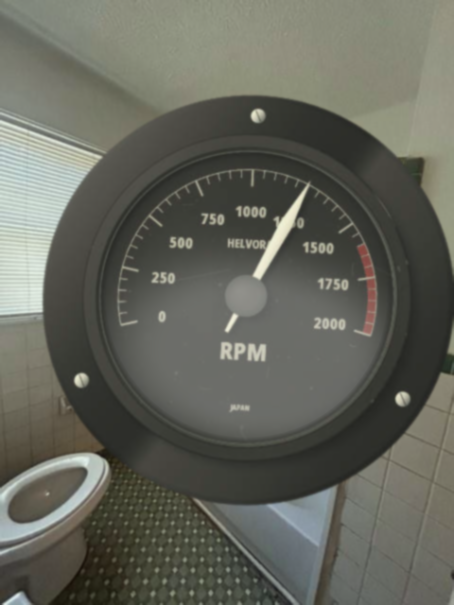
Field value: 1250 rpm
